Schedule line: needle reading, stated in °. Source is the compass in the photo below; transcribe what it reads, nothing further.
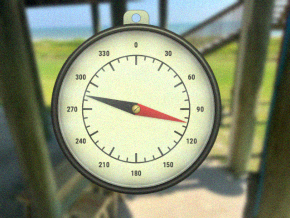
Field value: 105 °
